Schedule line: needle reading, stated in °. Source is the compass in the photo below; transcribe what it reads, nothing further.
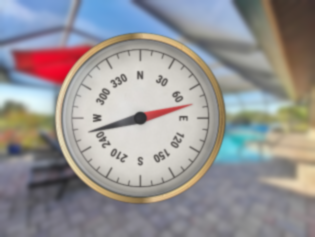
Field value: 75 °
